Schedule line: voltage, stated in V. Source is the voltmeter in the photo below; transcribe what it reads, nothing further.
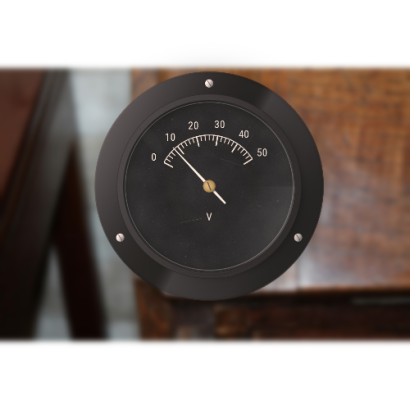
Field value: 8 V
